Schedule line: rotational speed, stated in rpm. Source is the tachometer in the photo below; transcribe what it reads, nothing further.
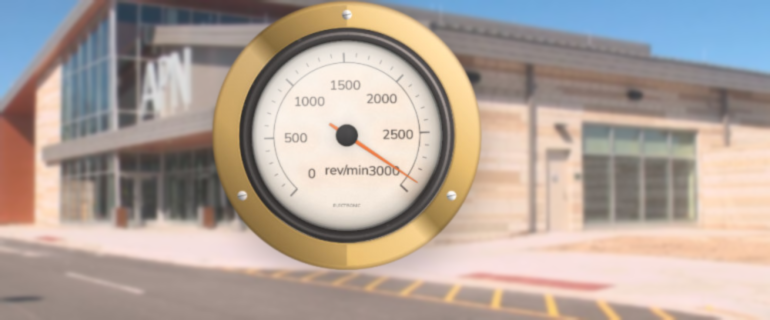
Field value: 2900 rpm
